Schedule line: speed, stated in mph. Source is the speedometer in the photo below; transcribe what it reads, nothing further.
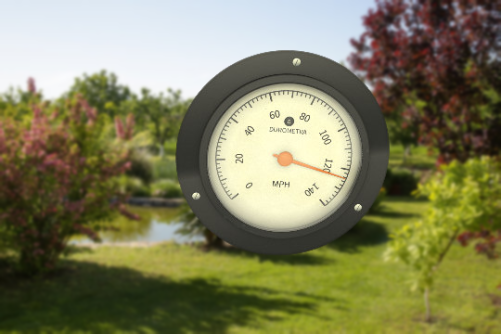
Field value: 124 mph
